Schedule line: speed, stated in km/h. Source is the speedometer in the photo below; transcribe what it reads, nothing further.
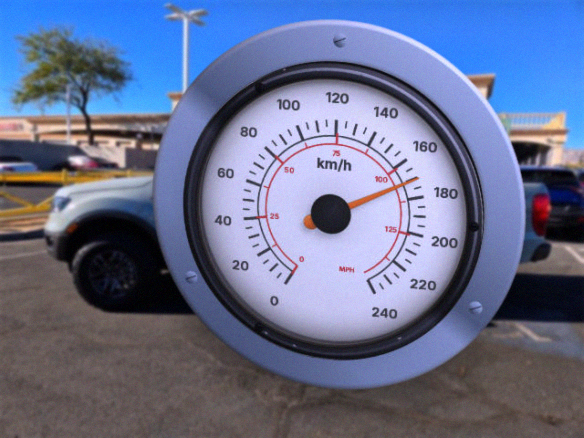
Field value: 170 km/h
